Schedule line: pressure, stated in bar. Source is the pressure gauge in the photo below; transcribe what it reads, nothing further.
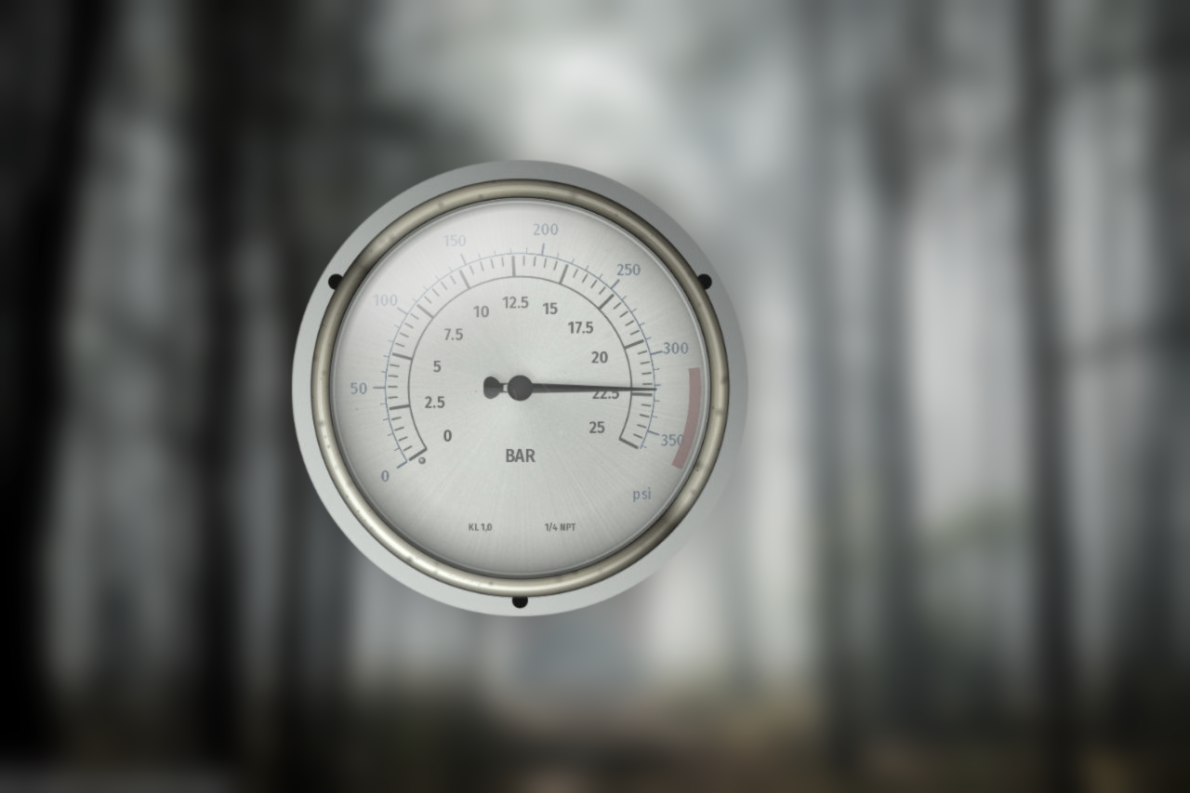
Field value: 22.25 bar
